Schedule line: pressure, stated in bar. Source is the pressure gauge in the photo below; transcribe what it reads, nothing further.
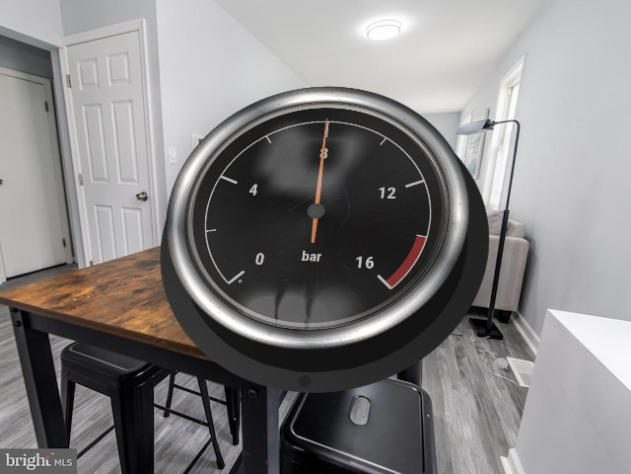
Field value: 8 bar
